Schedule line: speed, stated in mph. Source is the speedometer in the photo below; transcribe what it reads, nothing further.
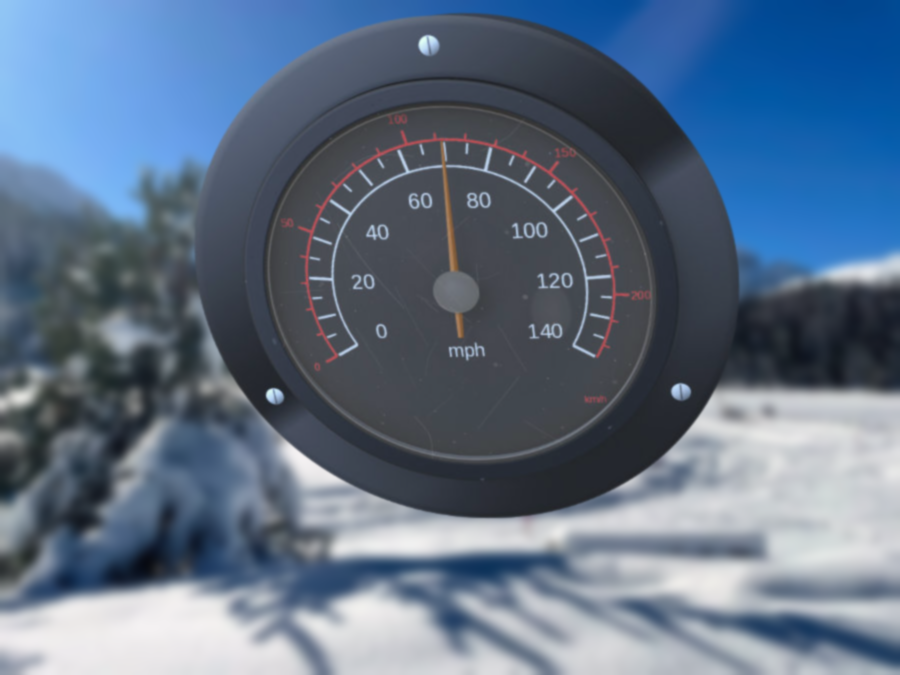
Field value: 70 mph
